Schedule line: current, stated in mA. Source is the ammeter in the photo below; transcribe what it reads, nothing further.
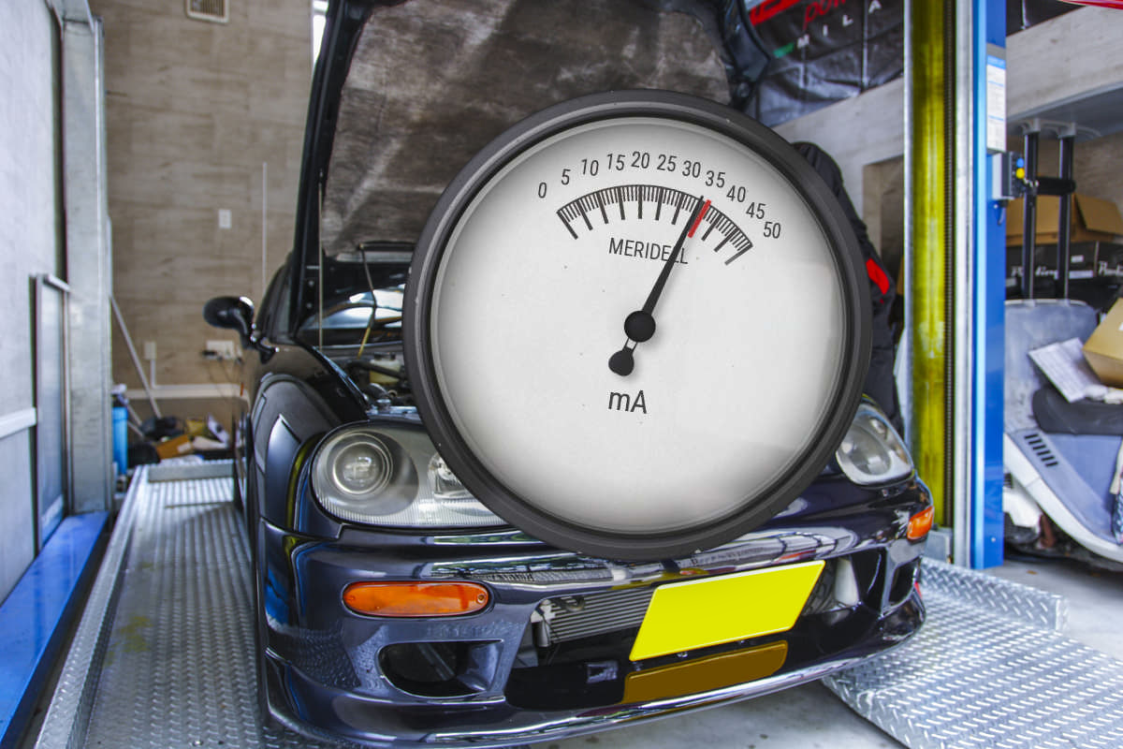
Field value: 34 mA
